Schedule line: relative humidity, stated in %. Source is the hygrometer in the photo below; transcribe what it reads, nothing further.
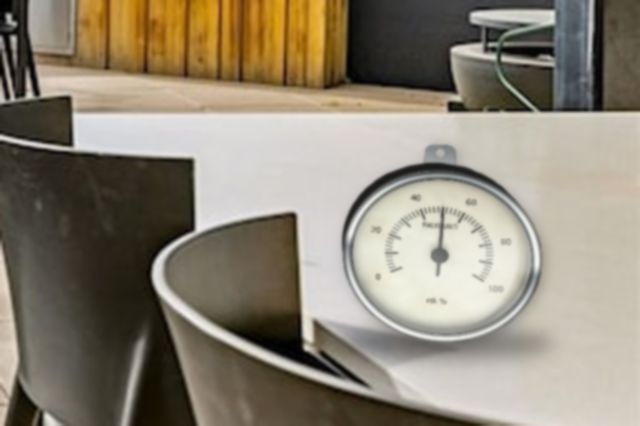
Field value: 50 %
